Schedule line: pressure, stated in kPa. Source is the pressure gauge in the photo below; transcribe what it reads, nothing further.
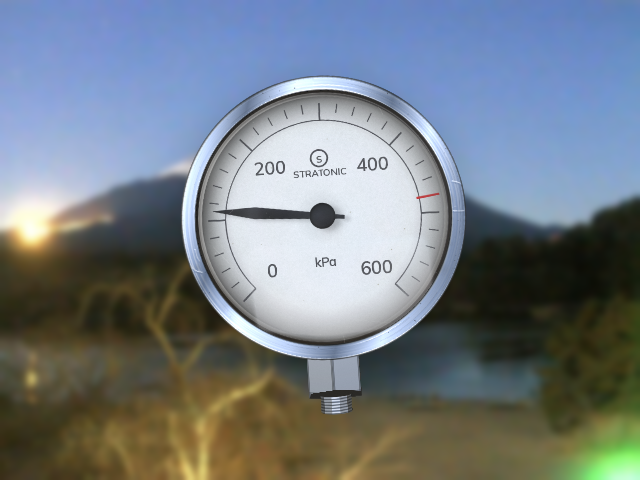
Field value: 110 kPa
